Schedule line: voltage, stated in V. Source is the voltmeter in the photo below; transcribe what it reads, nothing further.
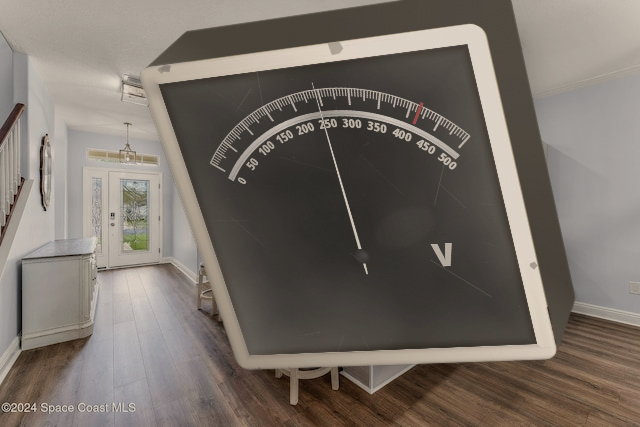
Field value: 250 V
